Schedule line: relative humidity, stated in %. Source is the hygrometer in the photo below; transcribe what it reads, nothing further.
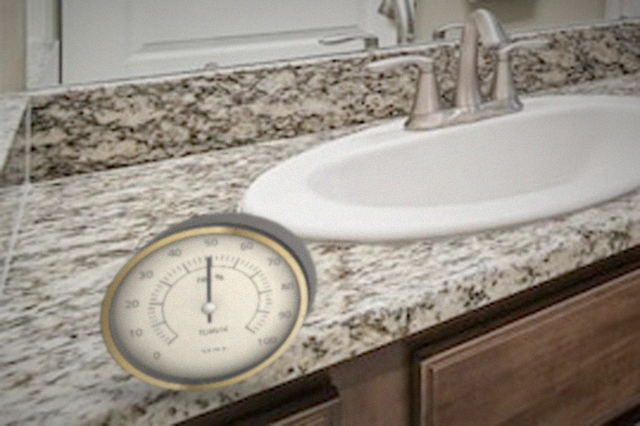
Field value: 50 %
